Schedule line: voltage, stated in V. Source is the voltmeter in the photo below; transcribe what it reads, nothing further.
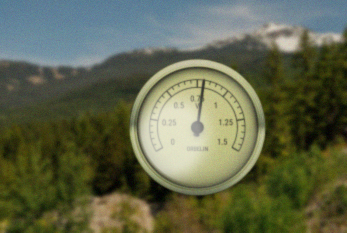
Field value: 0.8 V
